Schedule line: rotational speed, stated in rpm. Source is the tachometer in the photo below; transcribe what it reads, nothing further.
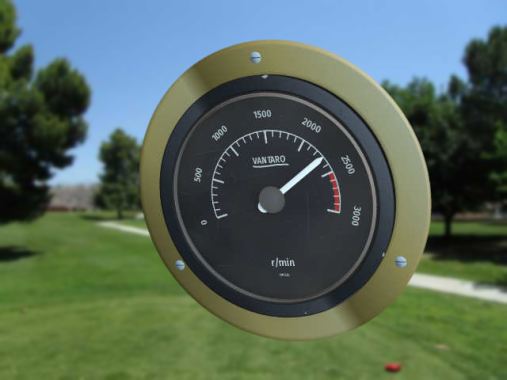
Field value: 2300 rpm
